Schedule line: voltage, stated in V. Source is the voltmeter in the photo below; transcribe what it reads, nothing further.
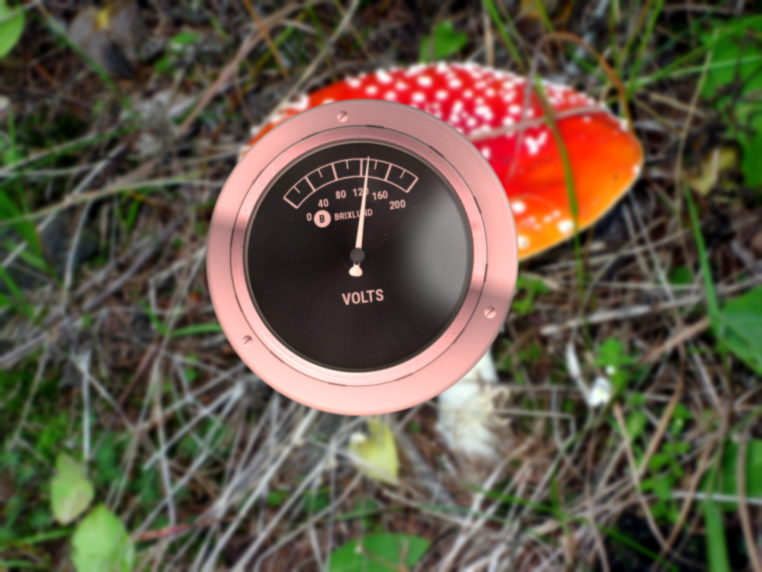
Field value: 130 V
